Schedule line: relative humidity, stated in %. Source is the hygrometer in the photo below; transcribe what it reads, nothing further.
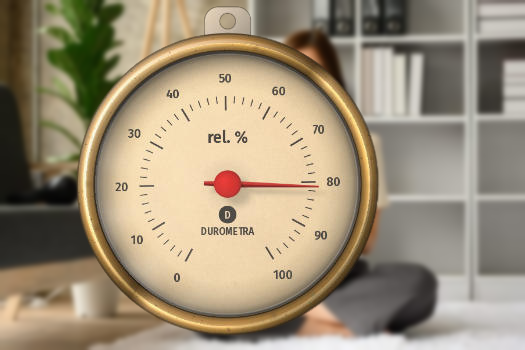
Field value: 81 %
